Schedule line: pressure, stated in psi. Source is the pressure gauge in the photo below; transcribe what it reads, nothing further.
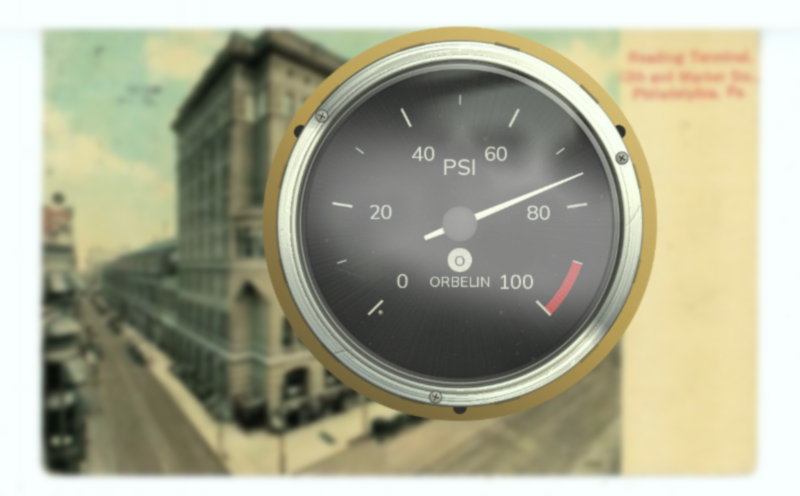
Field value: 75 psi
